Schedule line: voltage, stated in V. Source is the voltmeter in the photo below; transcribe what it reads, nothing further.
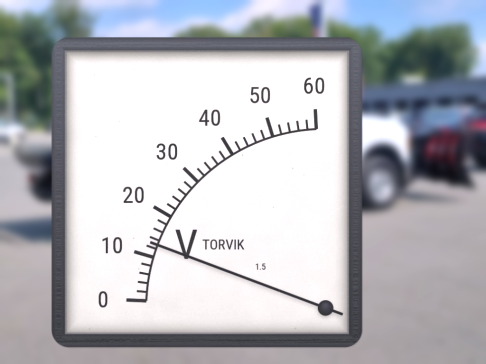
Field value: 13 V
